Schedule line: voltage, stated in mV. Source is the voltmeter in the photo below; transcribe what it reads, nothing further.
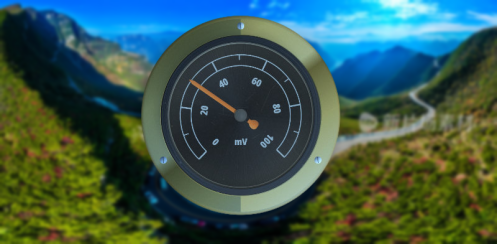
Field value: 30 mV
